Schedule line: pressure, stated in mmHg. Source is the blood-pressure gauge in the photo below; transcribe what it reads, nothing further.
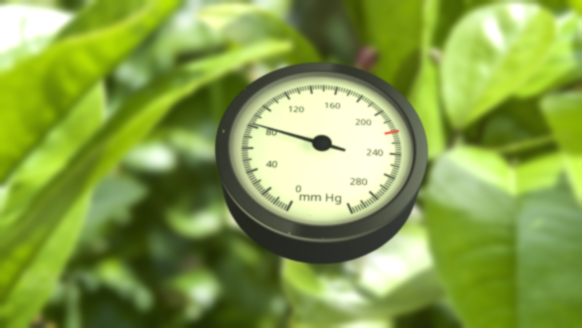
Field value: 80 mmHg
